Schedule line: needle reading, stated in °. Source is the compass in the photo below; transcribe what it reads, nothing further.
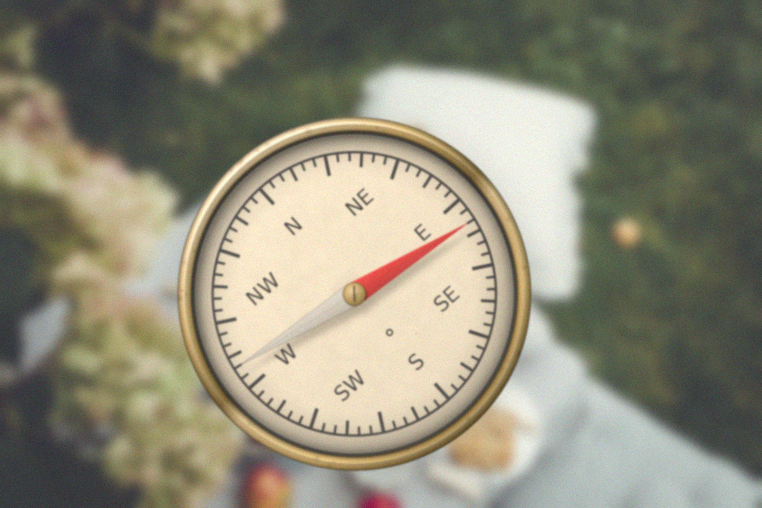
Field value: 100 °
